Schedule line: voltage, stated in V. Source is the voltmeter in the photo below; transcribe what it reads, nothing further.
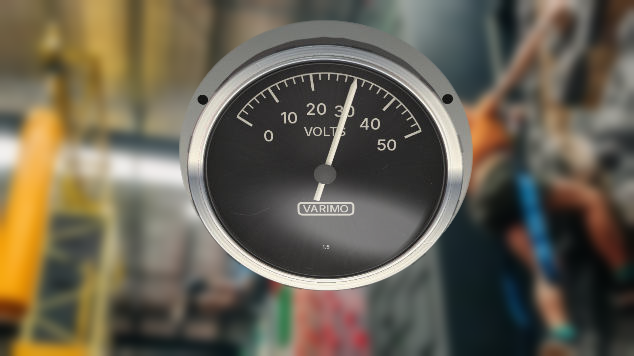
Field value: 30 V
